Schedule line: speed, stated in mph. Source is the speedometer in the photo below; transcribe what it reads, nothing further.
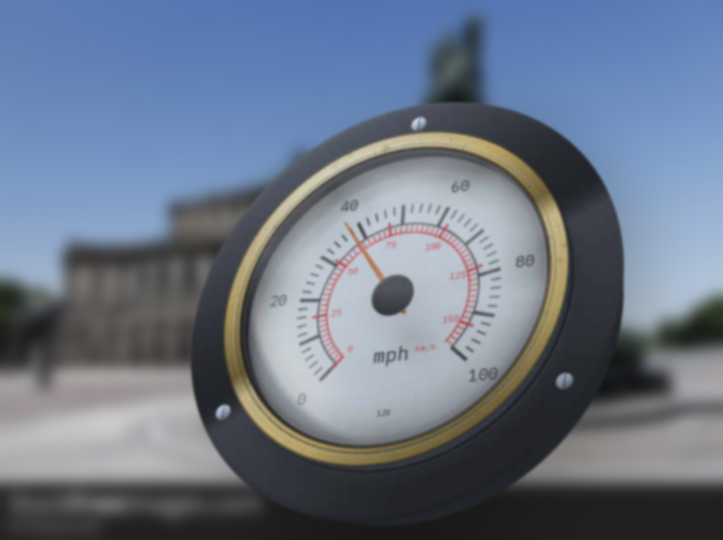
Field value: 38 mph
